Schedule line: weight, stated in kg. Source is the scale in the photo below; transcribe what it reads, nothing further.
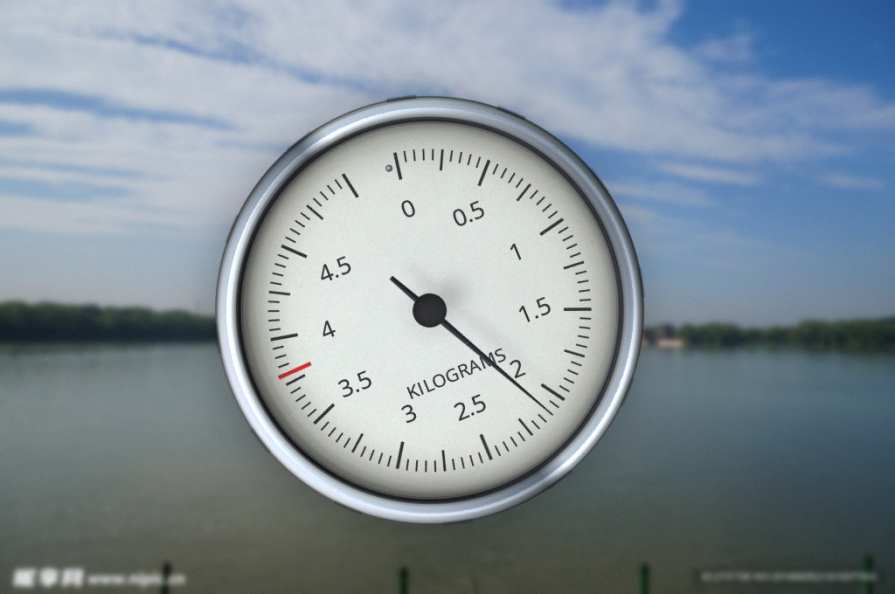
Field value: 2.1 kg
